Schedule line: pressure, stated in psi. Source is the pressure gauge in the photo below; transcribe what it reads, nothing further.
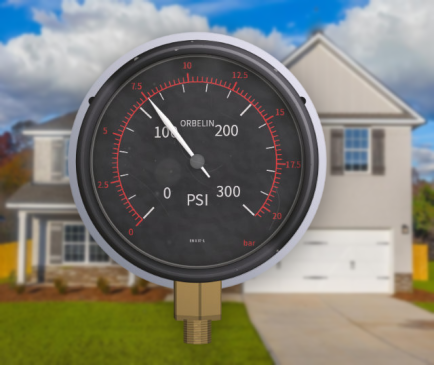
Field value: 110 psi
